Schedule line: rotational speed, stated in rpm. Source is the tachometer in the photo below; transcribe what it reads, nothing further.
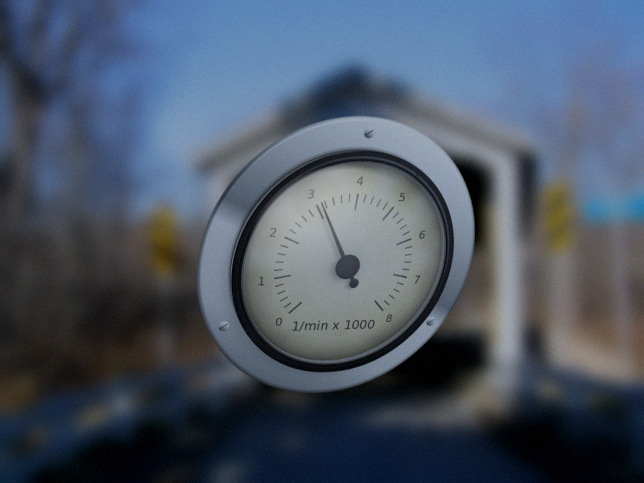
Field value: 3100 rpm
